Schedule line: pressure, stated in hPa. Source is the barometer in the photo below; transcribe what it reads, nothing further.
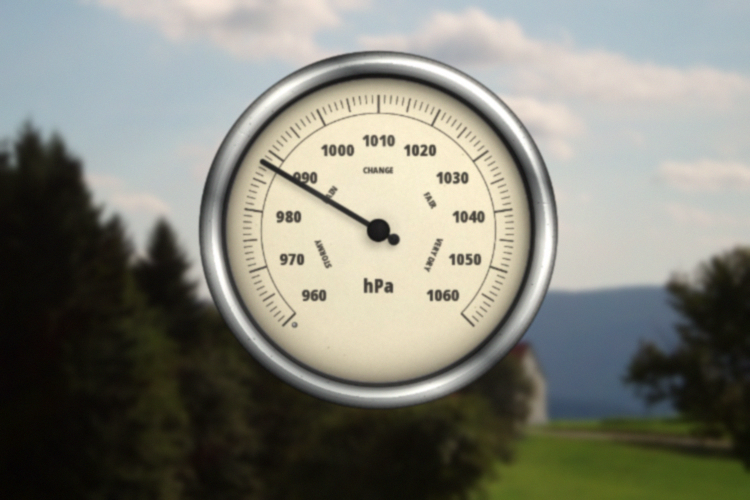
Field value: 988 hPa
